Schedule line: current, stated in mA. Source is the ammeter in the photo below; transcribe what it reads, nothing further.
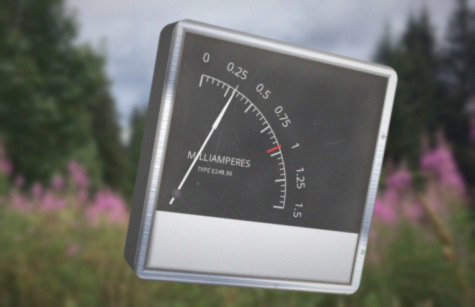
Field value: 0.3 mA
